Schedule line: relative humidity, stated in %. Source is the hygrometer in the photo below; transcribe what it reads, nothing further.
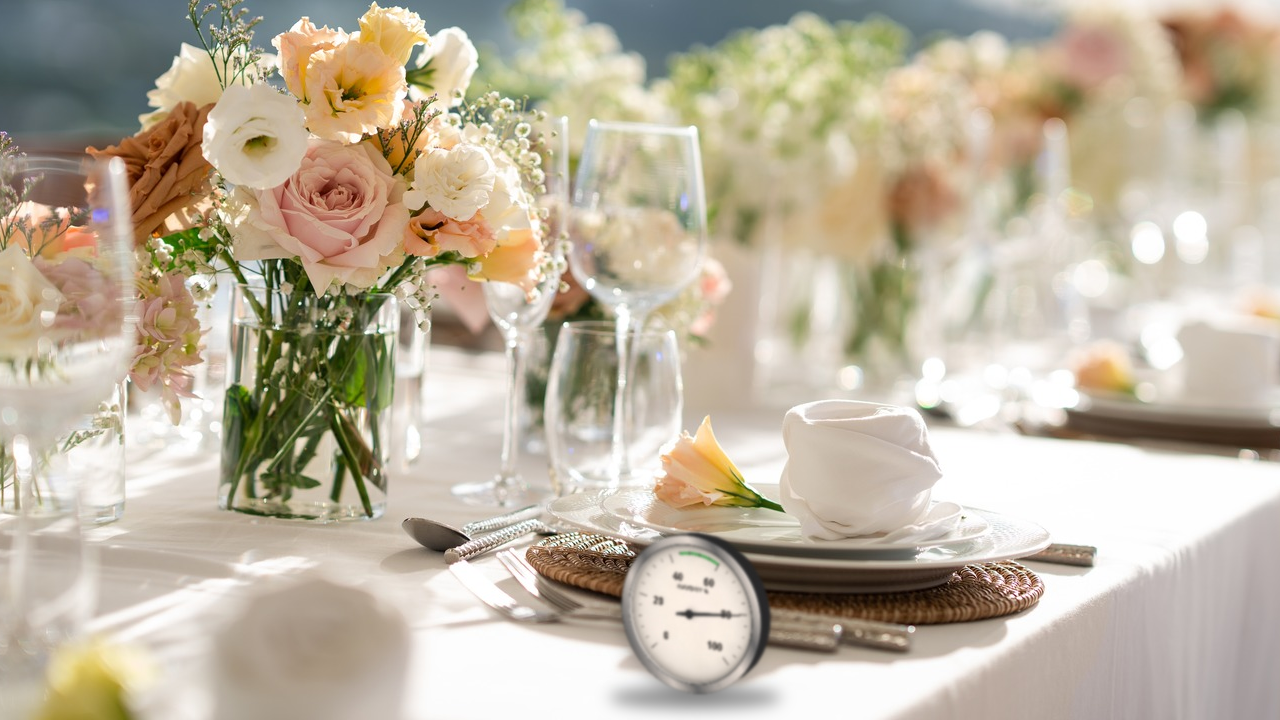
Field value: 80 %
